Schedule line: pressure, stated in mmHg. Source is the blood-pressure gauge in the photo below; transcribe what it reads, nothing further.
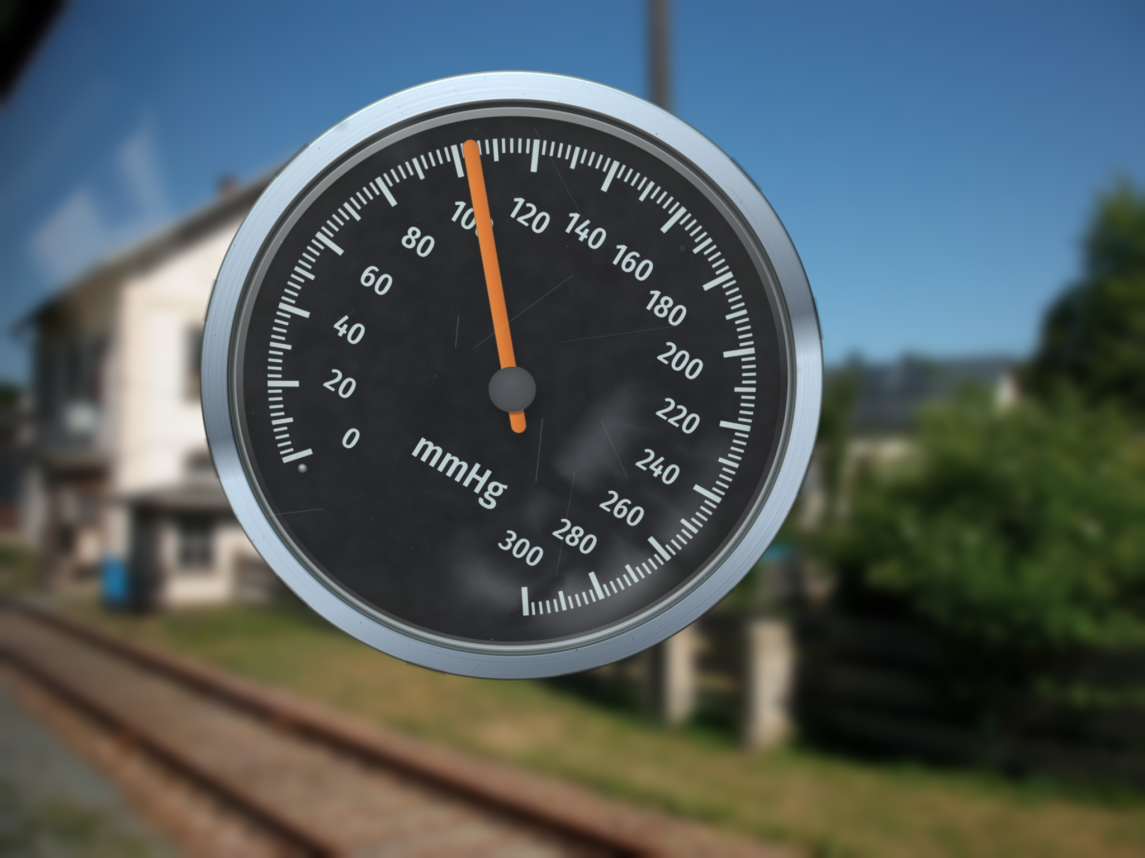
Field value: 104 mmHg
